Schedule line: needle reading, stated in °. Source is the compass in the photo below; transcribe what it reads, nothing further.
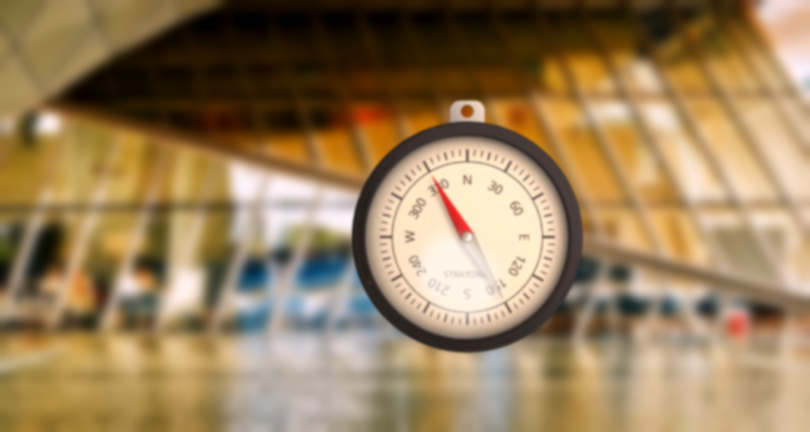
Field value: 330 °
